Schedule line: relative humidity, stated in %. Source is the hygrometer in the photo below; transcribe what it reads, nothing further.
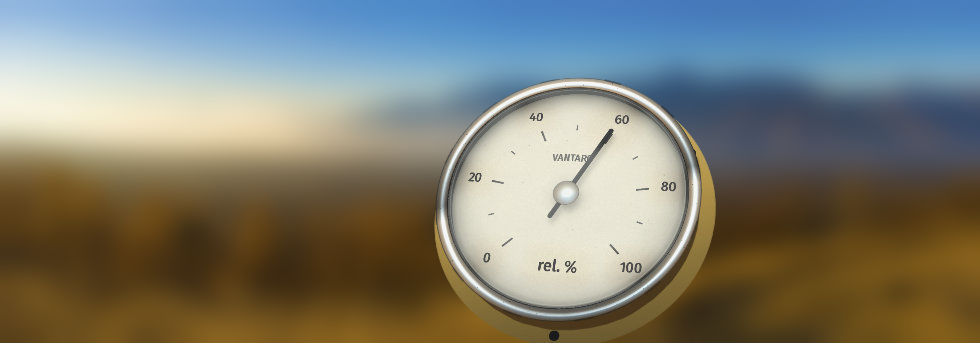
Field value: 60 %
